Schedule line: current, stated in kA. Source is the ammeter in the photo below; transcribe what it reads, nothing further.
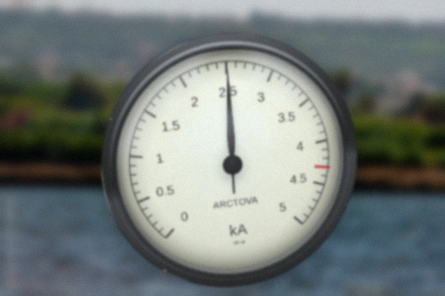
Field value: 2.5 kA
